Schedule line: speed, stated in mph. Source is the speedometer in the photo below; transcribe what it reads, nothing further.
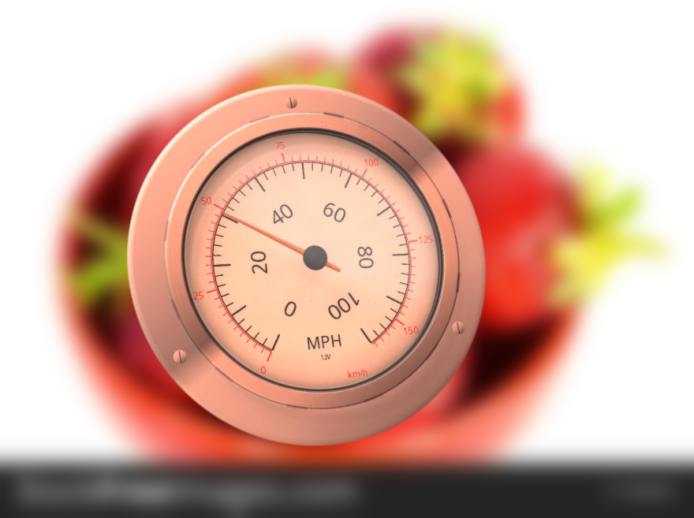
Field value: 30 mph
